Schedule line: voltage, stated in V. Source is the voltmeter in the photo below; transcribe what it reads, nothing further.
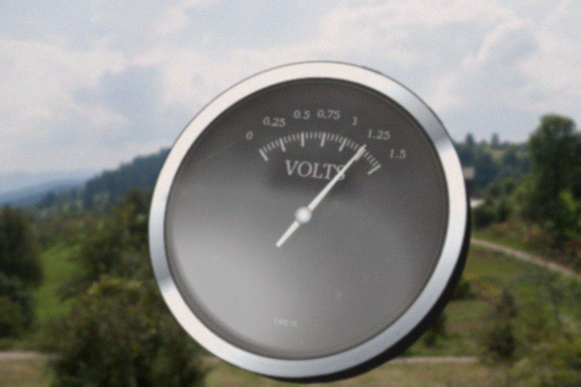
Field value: 1.25 V
